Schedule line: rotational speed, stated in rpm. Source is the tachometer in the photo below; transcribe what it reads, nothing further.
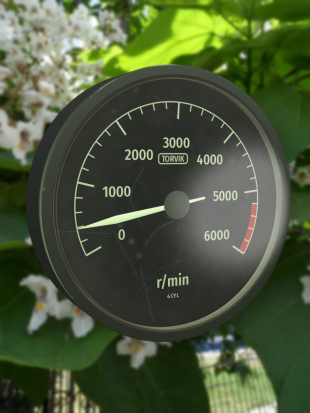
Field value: 400 rpm
